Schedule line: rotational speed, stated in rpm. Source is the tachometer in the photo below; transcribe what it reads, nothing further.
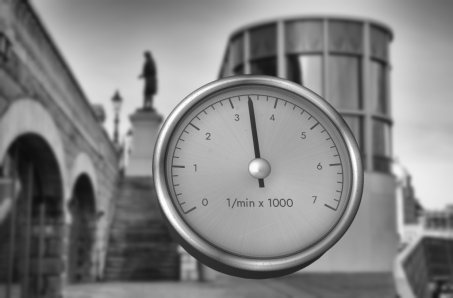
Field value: 3400 rpm
